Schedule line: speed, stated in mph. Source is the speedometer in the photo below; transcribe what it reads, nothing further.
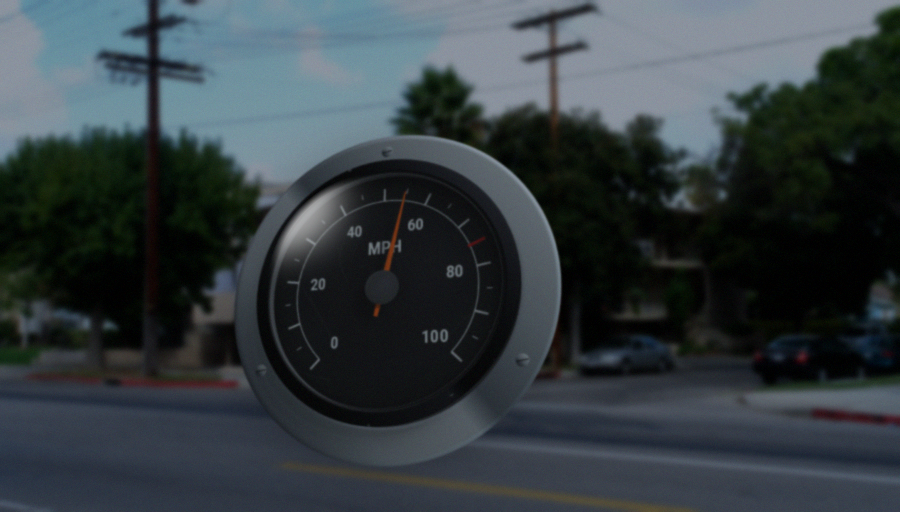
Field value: 55 mph
